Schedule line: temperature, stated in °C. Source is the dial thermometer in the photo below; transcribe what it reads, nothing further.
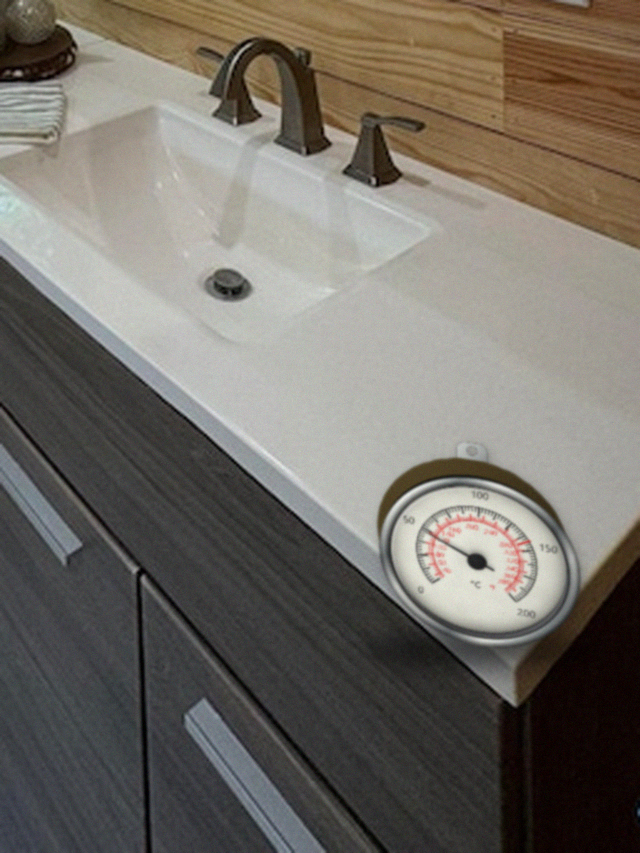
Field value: 50 °C
